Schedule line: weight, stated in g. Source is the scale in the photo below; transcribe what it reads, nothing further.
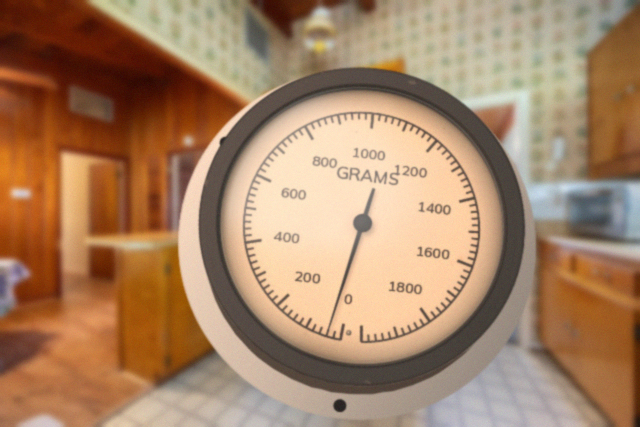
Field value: 40 g
